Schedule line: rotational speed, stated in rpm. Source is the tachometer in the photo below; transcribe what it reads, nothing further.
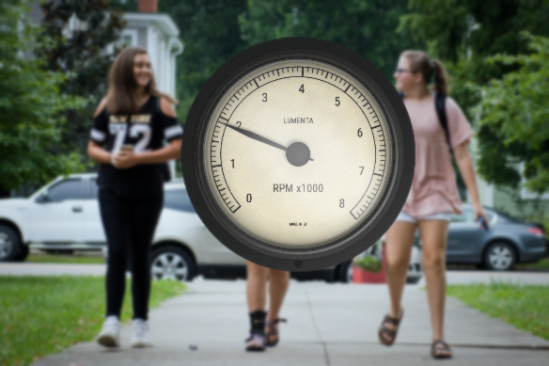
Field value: 1900 rpm
